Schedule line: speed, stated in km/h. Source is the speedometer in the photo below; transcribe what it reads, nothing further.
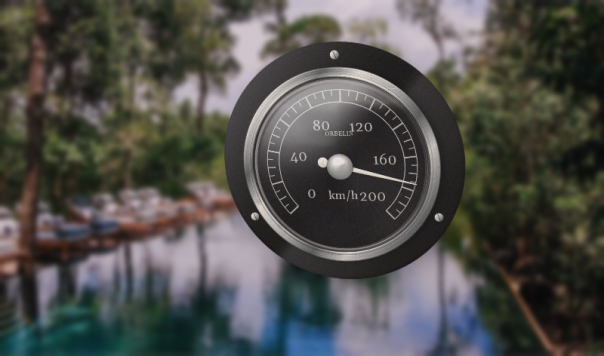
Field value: 175 km/h
